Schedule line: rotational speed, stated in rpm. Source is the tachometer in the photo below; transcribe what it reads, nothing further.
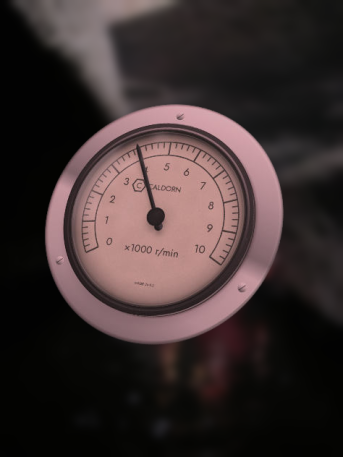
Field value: 4000 rpm
